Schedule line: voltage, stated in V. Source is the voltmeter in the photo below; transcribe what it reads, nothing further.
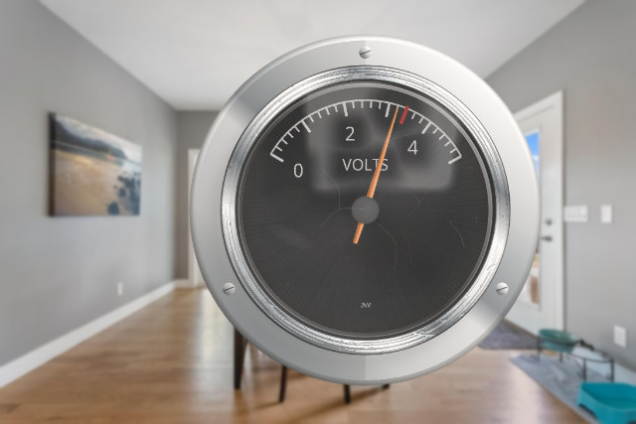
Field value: 3.2 V
